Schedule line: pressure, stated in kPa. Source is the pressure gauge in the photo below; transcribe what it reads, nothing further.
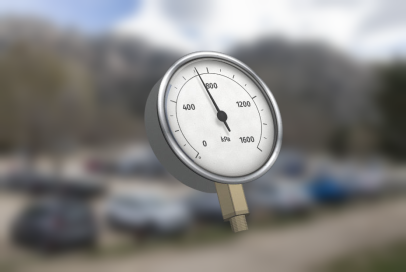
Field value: 700 kPa
